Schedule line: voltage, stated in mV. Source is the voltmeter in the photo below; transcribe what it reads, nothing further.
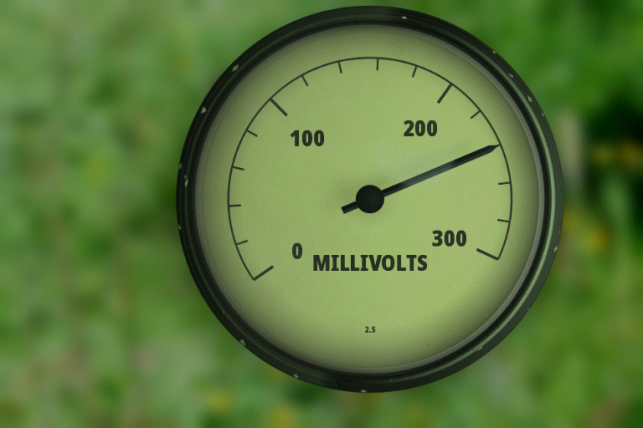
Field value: 240 mV
